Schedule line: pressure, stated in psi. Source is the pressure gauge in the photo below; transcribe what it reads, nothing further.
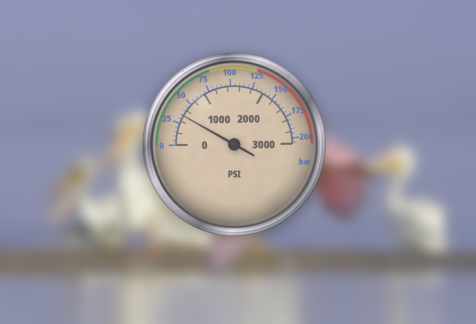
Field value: 500 psi
